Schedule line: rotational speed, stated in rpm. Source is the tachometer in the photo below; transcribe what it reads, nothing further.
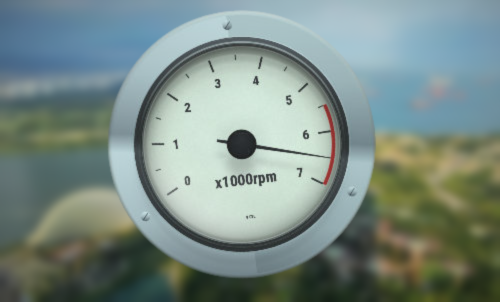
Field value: 6500 rpm
